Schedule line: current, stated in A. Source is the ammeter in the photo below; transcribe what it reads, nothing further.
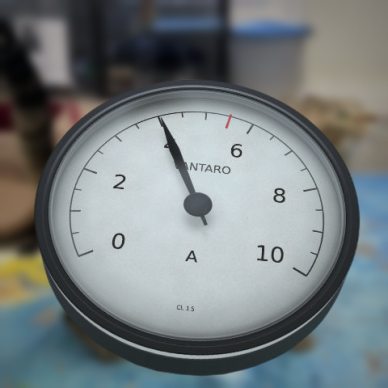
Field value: 4 A
